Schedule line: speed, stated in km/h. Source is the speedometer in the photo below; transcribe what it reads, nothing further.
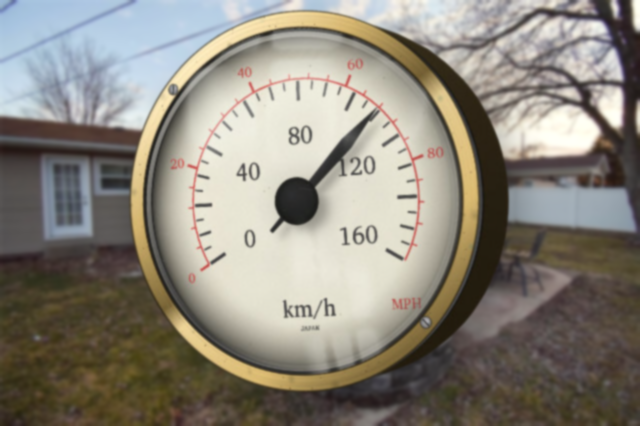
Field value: 110 km/h
